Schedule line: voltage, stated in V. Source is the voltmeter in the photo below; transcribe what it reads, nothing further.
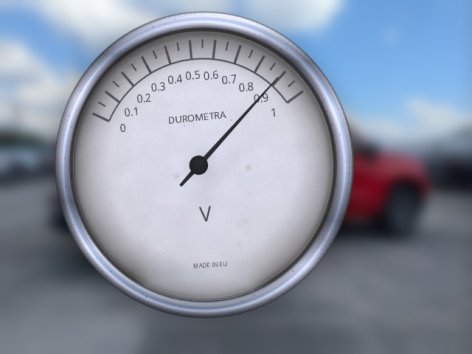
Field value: 0.9 V
